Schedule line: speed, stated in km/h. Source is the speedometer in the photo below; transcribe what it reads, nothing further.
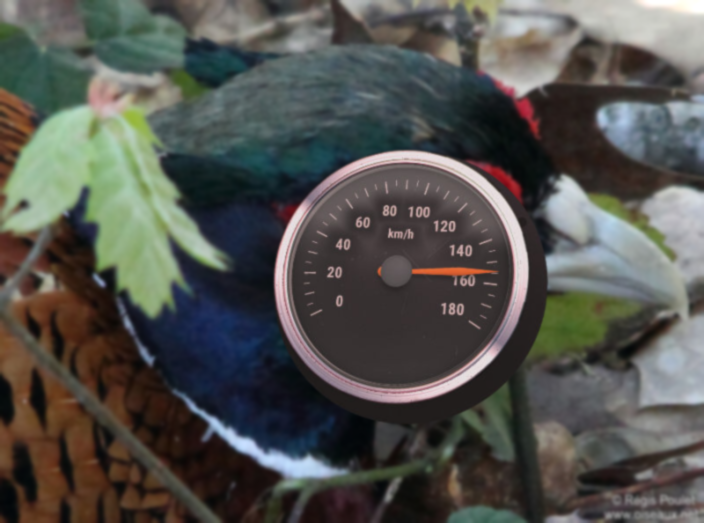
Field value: 155 km/h
